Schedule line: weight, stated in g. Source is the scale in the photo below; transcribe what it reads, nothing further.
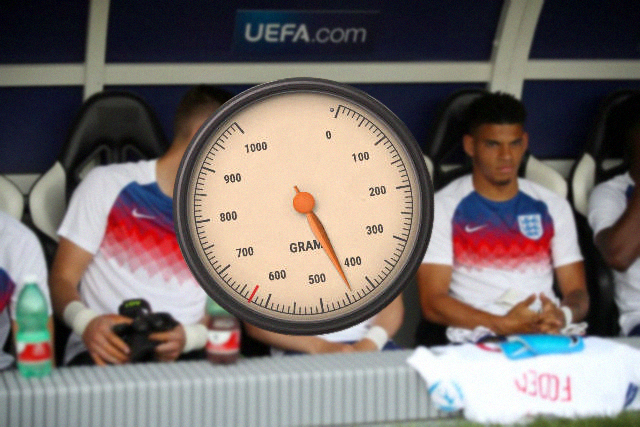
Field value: 440 g
